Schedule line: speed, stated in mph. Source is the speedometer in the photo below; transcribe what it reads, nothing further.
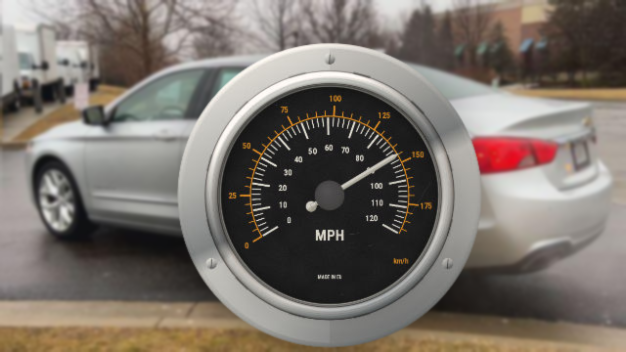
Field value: 90 mph
